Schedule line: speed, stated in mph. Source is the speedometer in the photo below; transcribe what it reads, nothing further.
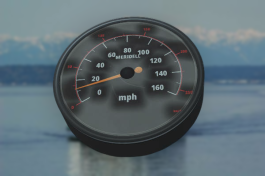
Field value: 10 mph
